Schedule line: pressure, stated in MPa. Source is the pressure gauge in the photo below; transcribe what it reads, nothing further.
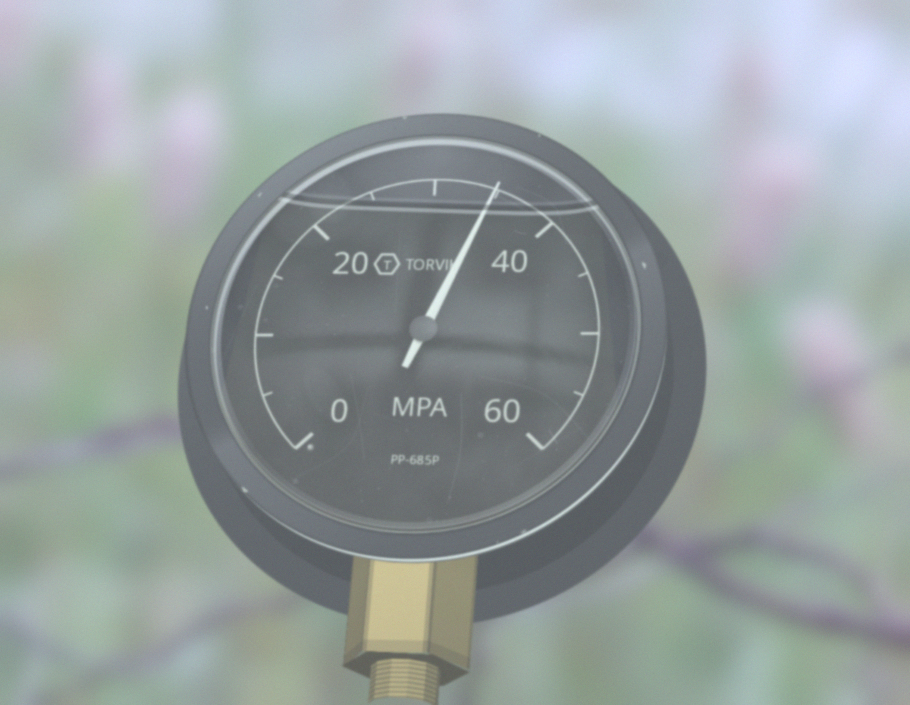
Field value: 35 MPa
